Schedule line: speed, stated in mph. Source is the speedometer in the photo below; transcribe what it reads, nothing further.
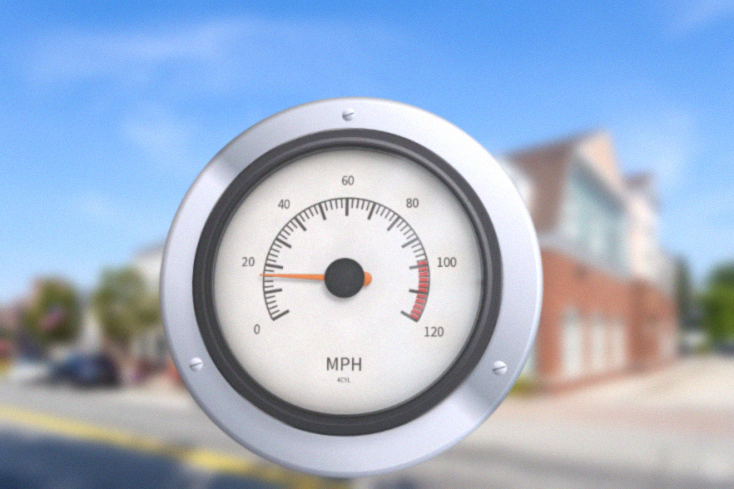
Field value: 16 mph
